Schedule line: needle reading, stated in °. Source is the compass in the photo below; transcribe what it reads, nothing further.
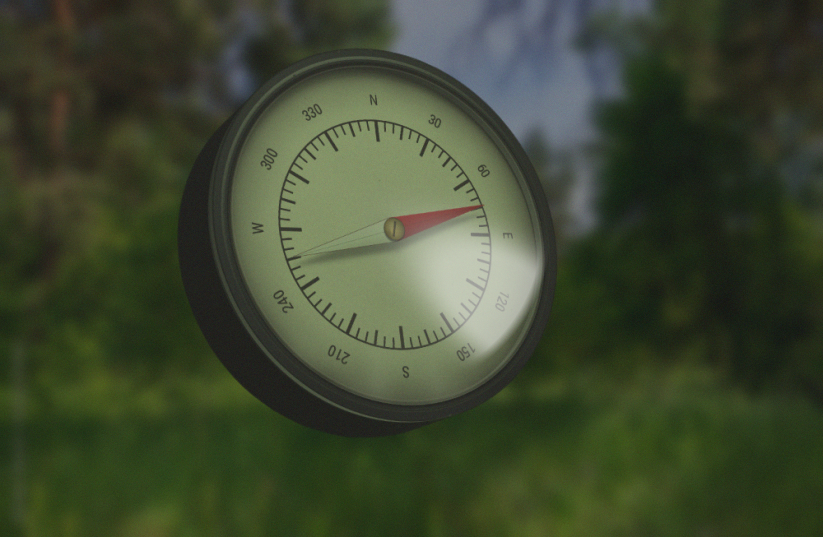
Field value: 75 °
